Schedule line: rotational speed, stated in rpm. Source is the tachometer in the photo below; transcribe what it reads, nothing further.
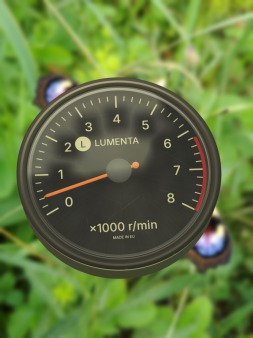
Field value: 400 rpm
